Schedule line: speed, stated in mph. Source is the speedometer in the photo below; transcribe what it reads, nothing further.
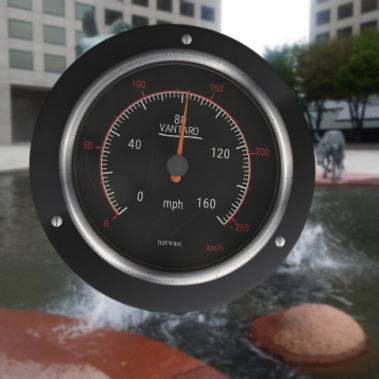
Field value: 82 mph
